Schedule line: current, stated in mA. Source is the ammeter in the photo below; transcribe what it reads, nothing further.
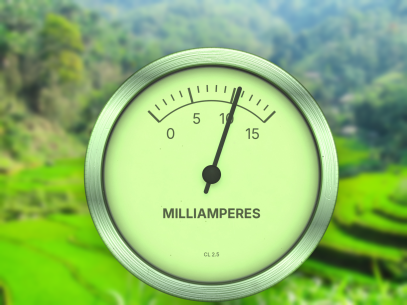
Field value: 10.5 mA
